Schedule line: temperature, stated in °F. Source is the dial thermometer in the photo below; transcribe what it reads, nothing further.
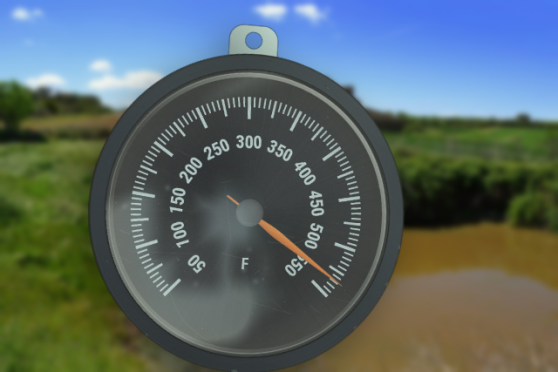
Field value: 535 °F
